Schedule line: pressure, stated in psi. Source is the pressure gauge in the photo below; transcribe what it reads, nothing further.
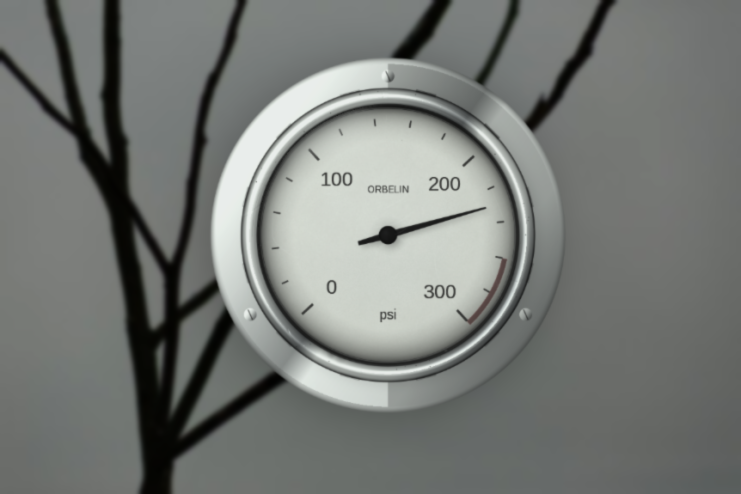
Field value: 230 psi
